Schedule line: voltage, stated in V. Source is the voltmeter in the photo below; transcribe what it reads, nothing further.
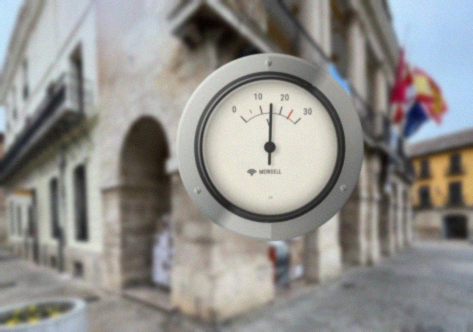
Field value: 15 V
